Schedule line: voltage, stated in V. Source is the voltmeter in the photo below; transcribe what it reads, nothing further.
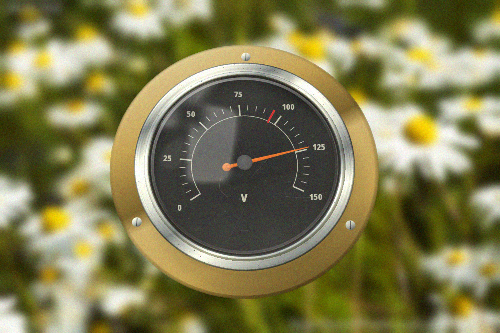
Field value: 125 V
